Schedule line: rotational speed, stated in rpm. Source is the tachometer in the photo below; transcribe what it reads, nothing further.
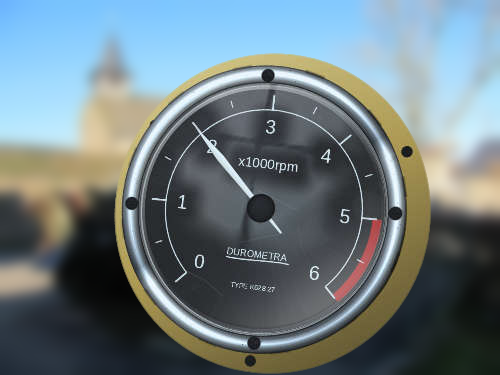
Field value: 2000 rpm
